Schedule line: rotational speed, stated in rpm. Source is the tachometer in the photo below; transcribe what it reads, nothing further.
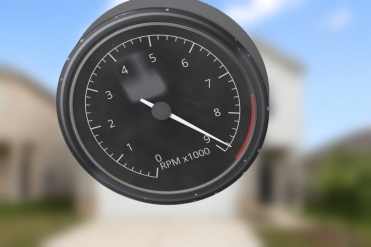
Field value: 8800 rpm
